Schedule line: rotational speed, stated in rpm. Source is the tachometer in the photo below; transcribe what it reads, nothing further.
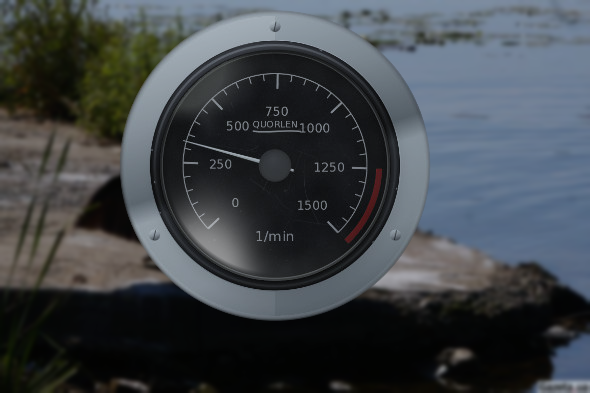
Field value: 325 rpm
